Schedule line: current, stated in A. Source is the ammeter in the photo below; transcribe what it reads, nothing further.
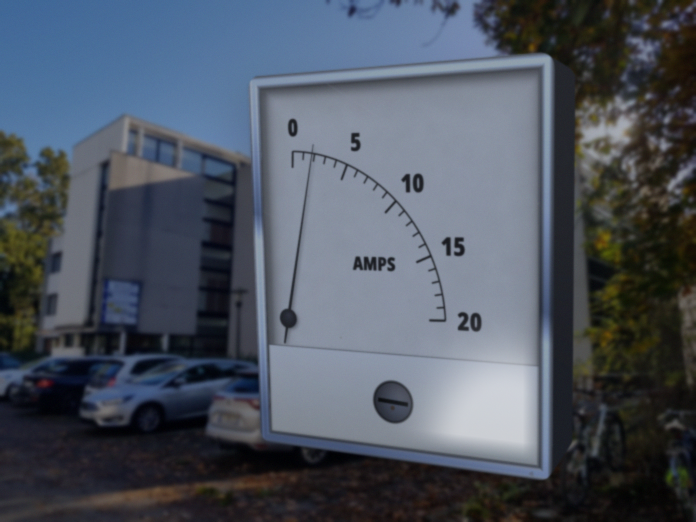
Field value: 2 A
